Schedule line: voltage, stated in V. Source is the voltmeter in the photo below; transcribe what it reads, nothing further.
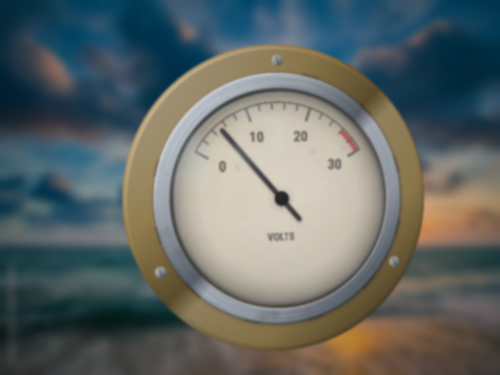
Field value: 5 V
